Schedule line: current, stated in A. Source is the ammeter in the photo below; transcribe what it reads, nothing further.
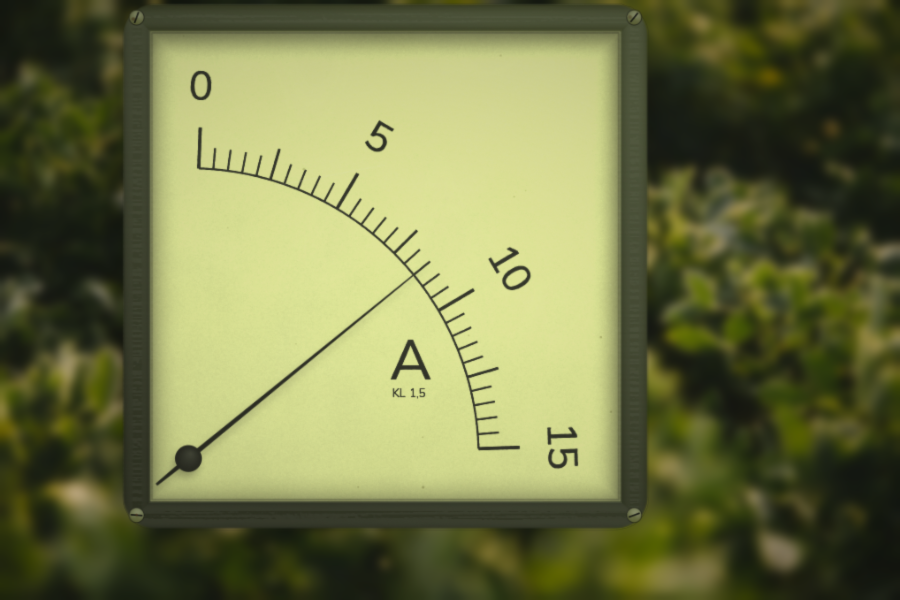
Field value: 8.5 A
